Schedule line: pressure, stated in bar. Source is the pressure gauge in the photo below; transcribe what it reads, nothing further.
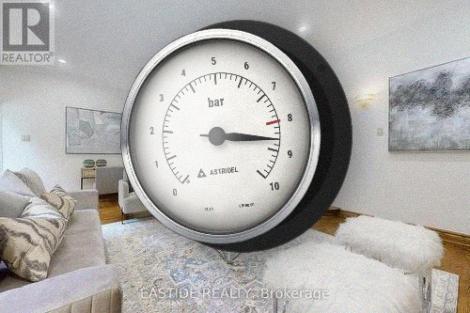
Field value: 8.6 bar
